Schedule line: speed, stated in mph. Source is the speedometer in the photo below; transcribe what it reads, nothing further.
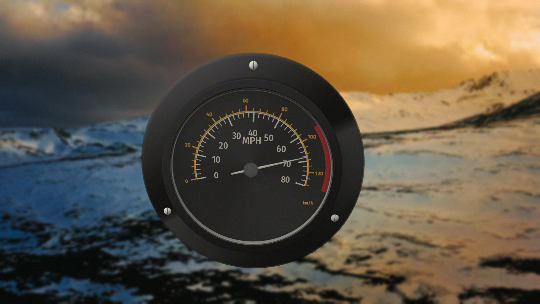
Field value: 68 mph
